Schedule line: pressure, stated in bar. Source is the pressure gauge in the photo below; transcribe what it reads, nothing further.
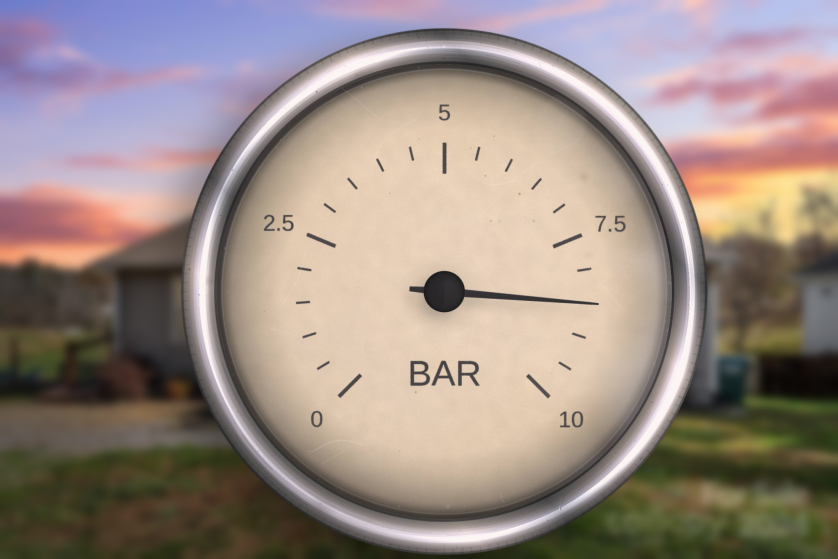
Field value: 8.5 bar
